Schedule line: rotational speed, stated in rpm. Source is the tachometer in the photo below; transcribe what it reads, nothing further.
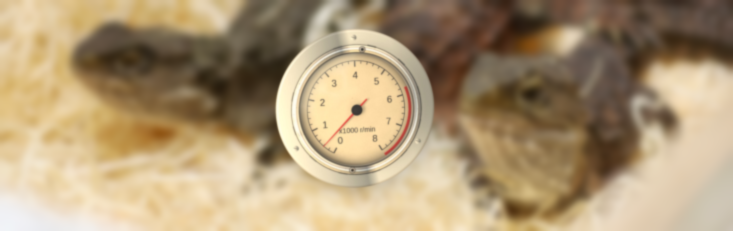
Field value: 400 rpm
